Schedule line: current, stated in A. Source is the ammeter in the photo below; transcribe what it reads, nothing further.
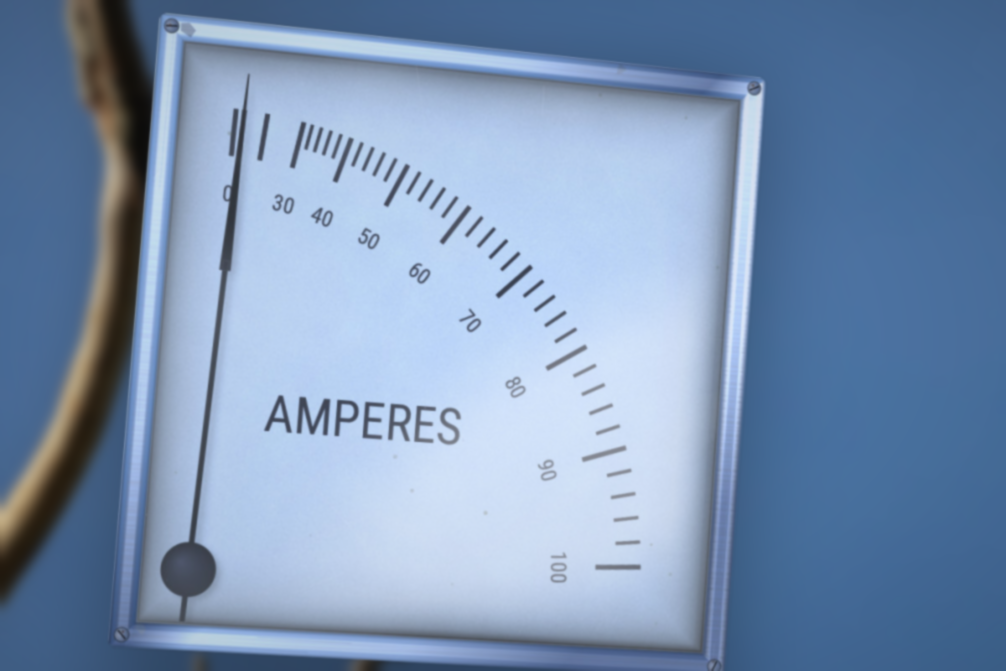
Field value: 10 A
